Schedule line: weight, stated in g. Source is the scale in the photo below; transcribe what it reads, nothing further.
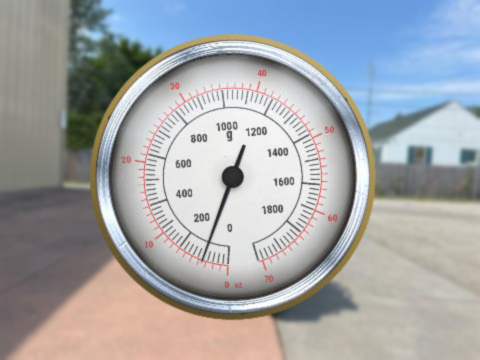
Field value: 100 g
